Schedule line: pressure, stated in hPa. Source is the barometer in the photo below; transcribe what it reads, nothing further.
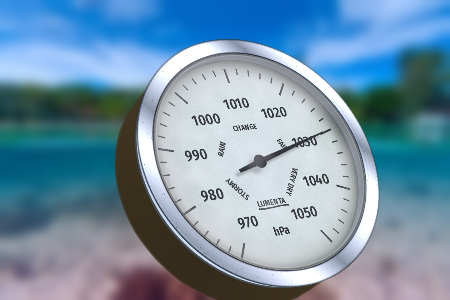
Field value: 1030 hPa
